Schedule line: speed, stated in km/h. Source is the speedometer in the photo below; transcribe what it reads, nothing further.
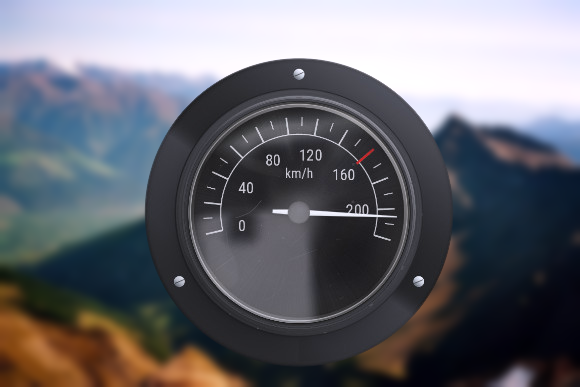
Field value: 205 km/h
